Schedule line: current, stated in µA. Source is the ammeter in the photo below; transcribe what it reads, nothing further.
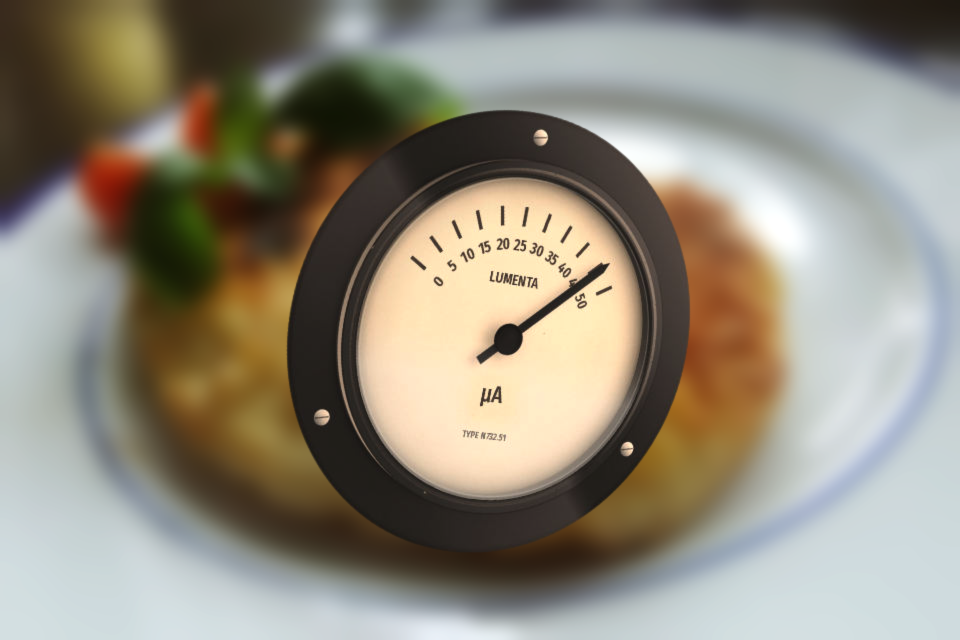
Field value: 45 µA
